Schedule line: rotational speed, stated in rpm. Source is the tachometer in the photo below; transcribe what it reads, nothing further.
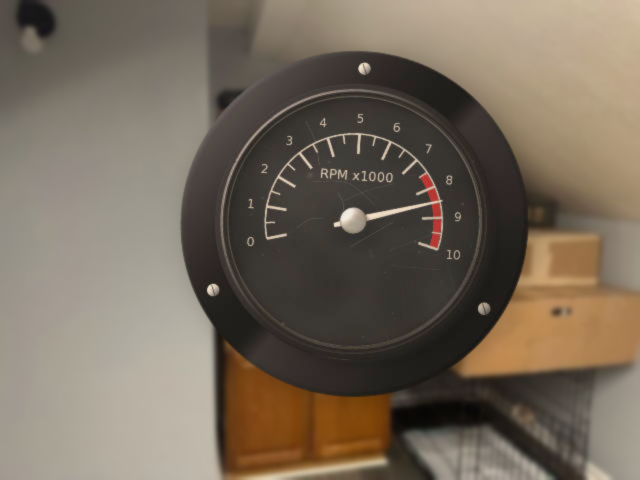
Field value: 8500 rpm
